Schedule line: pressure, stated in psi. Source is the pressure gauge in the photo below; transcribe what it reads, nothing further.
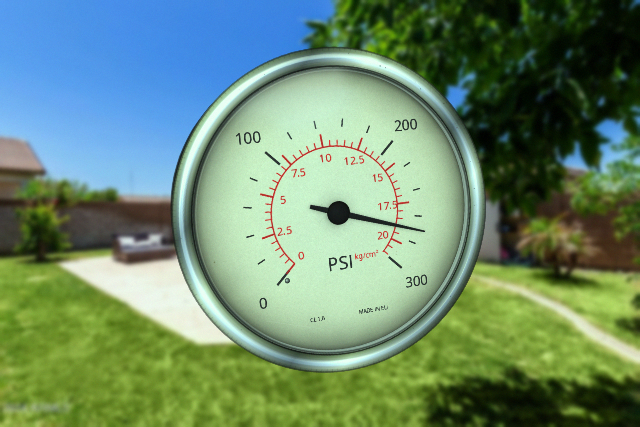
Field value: 270 psi
